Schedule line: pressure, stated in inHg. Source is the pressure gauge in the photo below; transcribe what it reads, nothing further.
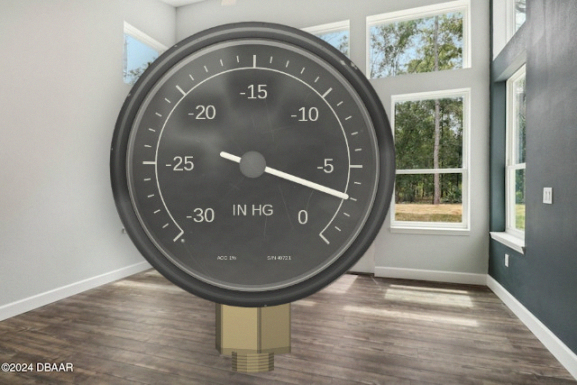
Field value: -3 inHg
